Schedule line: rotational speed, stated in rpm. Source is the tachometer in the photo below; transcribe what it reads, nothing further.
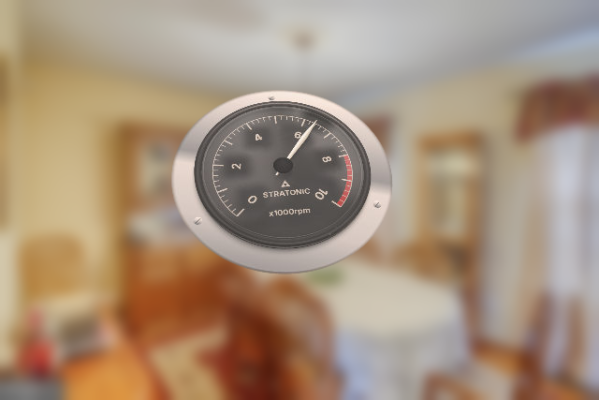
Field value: 6400 rpm
